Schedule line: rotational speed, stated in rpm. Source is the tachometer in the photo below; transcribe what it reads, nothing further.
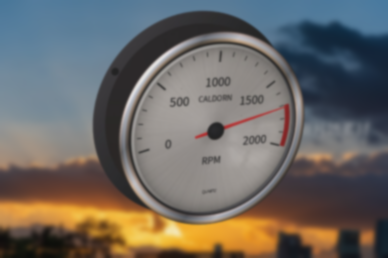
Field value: 1700 rpm
